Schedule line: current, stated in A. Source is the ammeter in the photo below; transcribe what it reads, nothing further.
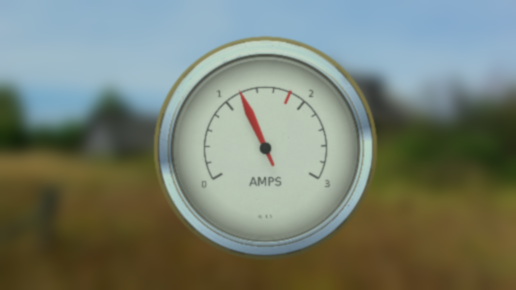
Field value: 1.2 A
